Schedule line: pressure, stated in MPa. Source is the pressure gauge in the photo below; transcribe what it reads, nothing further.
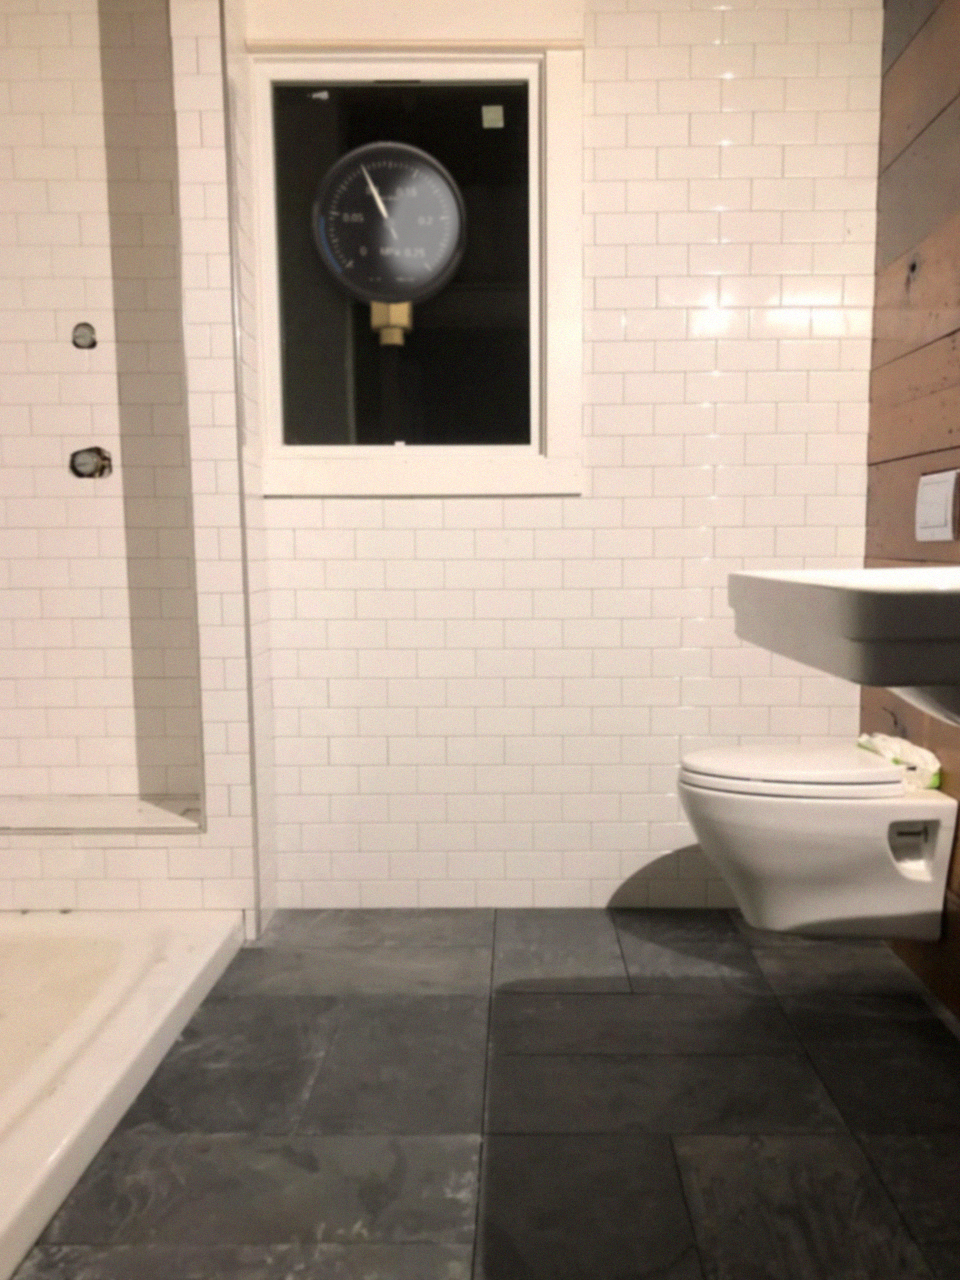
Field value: 0.1 MPa
